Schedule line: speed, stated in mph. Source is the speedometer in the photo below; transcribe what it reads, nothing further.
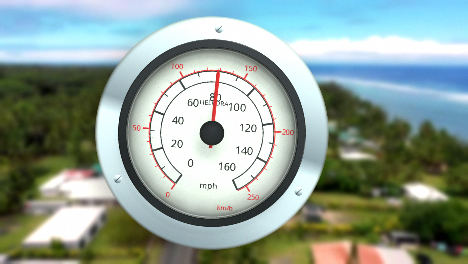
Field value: 80 mph
